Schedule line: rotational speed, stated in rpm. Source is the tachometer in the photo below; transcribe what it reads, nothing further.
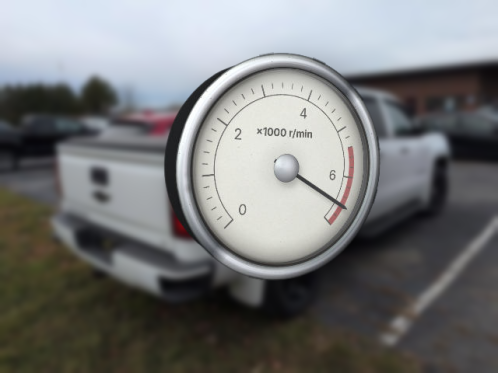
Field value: 6600 rpm
